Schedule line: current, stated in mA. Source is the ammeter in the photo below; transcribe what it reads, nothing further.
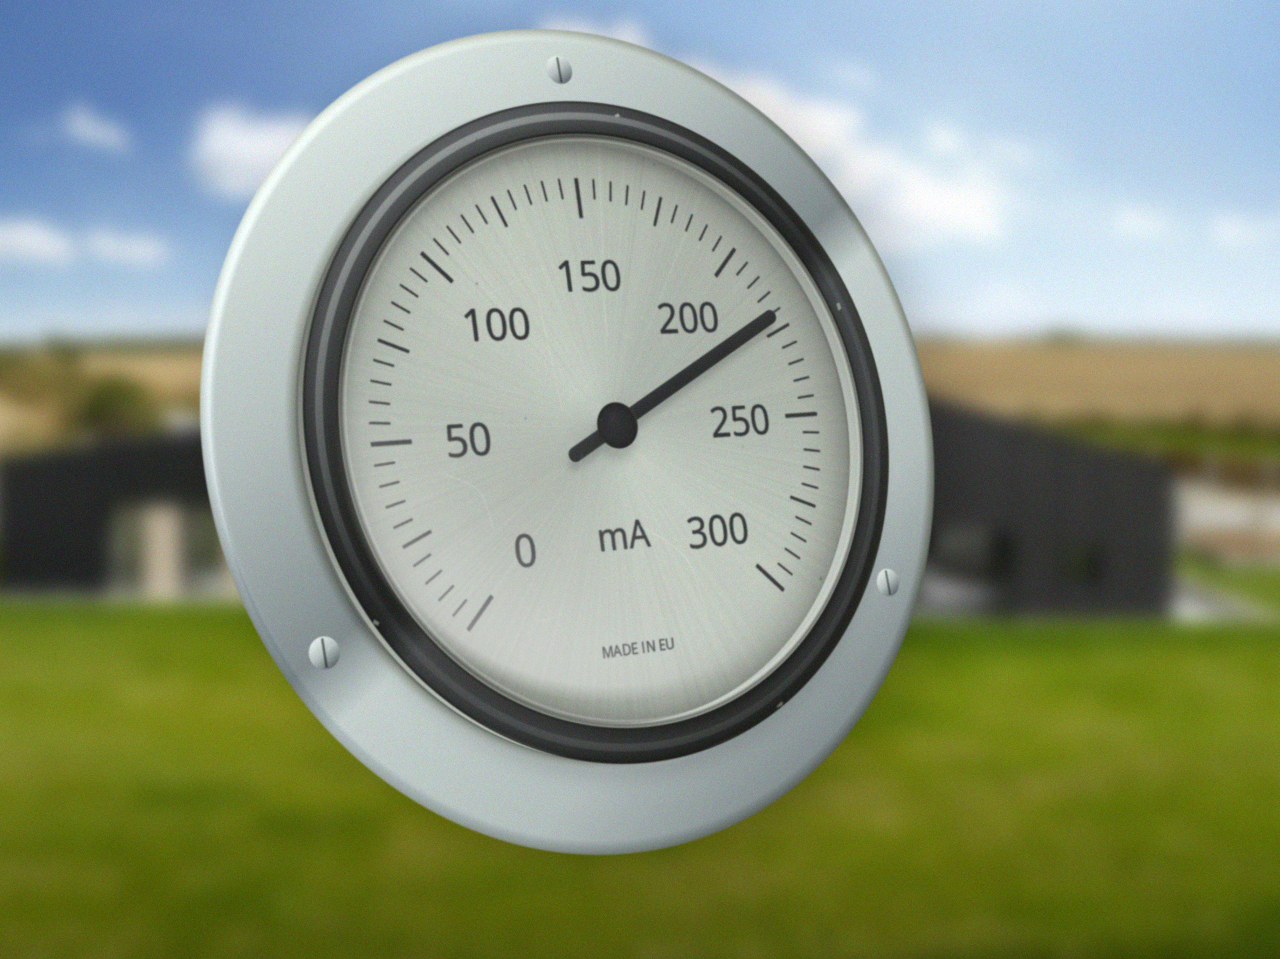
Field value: 220 mA
